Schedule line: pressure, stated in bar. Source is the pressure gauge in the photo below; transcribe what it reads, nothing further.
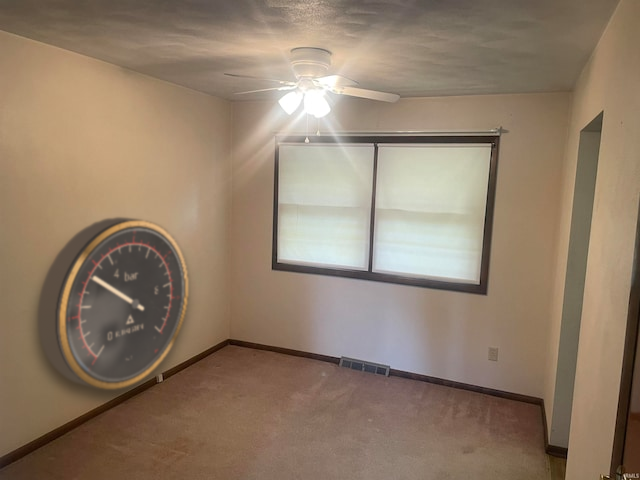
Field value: 3 bar
